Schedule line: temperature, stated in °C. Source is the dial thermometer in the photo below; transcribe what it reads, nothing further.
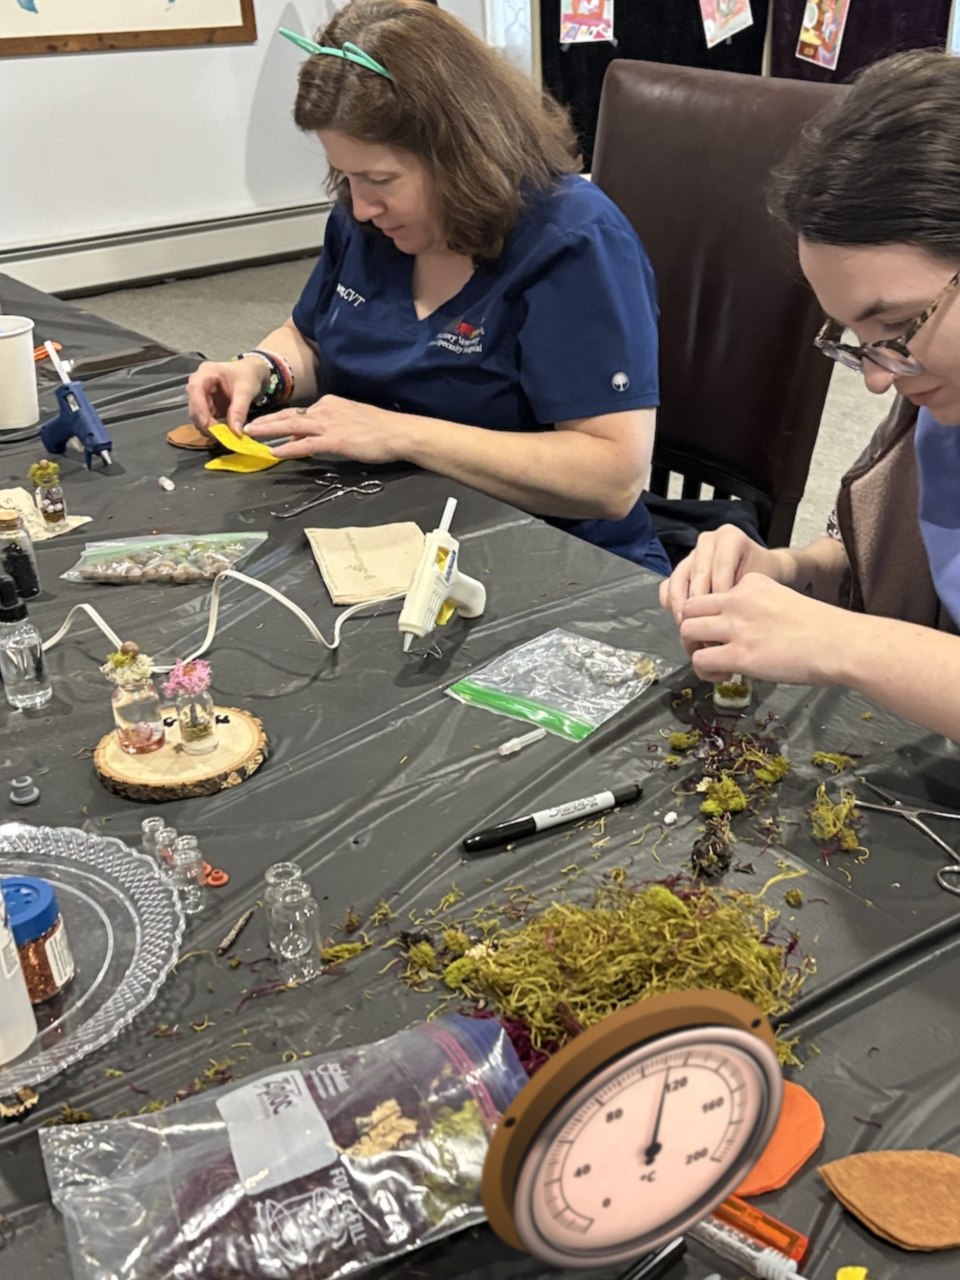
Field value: 110 °C
